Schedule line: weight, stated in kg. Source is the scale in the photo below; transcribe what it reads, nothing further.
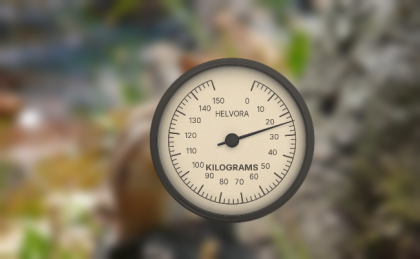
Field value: 24 kg
